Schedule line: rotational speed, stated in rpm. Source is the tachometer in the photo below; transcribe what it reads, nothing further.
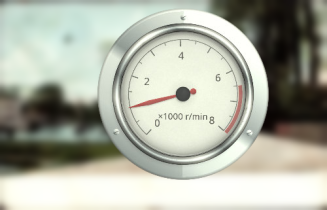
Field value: 1000 rpm
